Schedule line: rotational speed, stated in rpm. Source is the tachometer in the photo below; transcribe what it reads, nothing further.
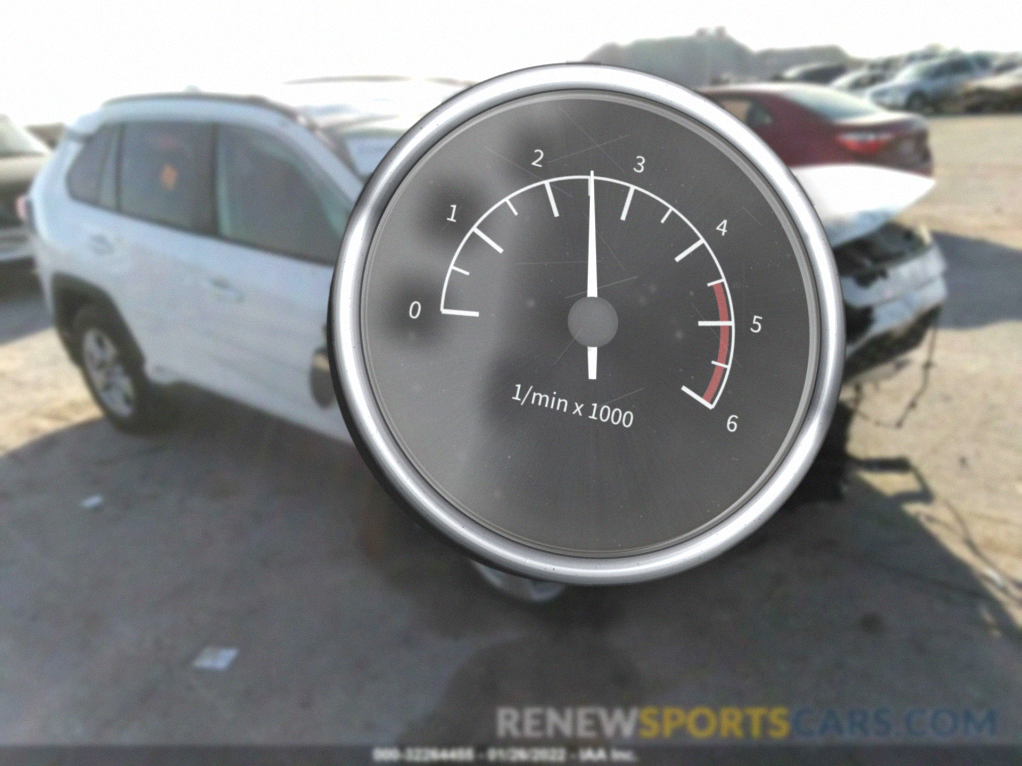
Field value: 2500 rpm
